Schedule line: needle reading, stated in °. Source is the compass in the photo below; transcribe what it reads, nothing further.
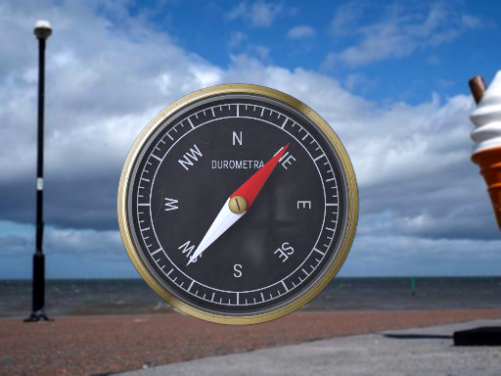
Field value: 40 °
